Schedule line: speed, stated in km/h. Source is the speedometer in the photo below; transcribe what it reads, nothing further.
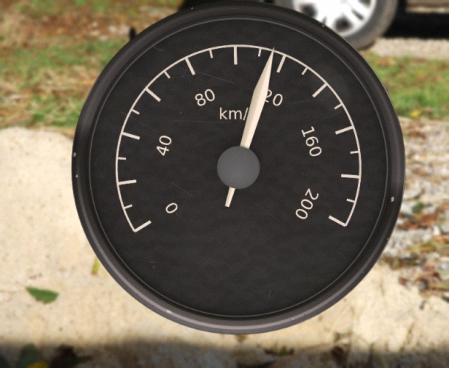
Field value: 115 km/h
